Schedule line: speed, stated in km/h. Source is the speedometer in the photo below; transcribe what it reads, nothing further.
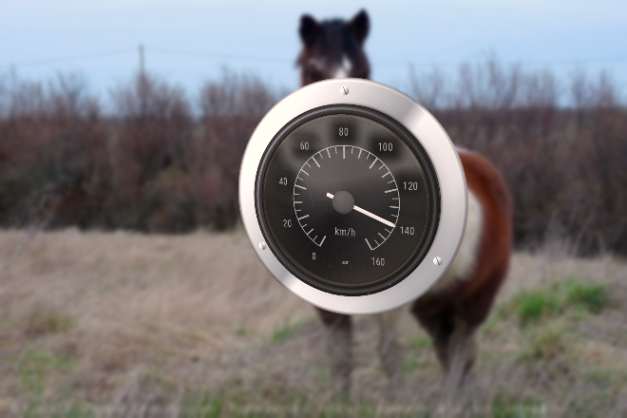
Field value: 140 km/h
